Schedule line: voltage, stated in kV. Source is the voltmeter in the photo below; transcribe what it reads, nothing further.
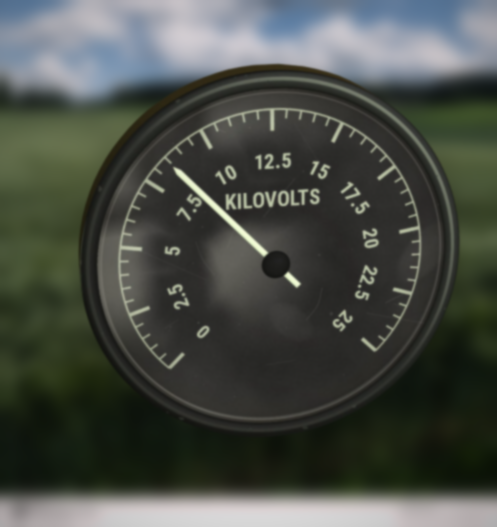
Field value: 8.5 kV
